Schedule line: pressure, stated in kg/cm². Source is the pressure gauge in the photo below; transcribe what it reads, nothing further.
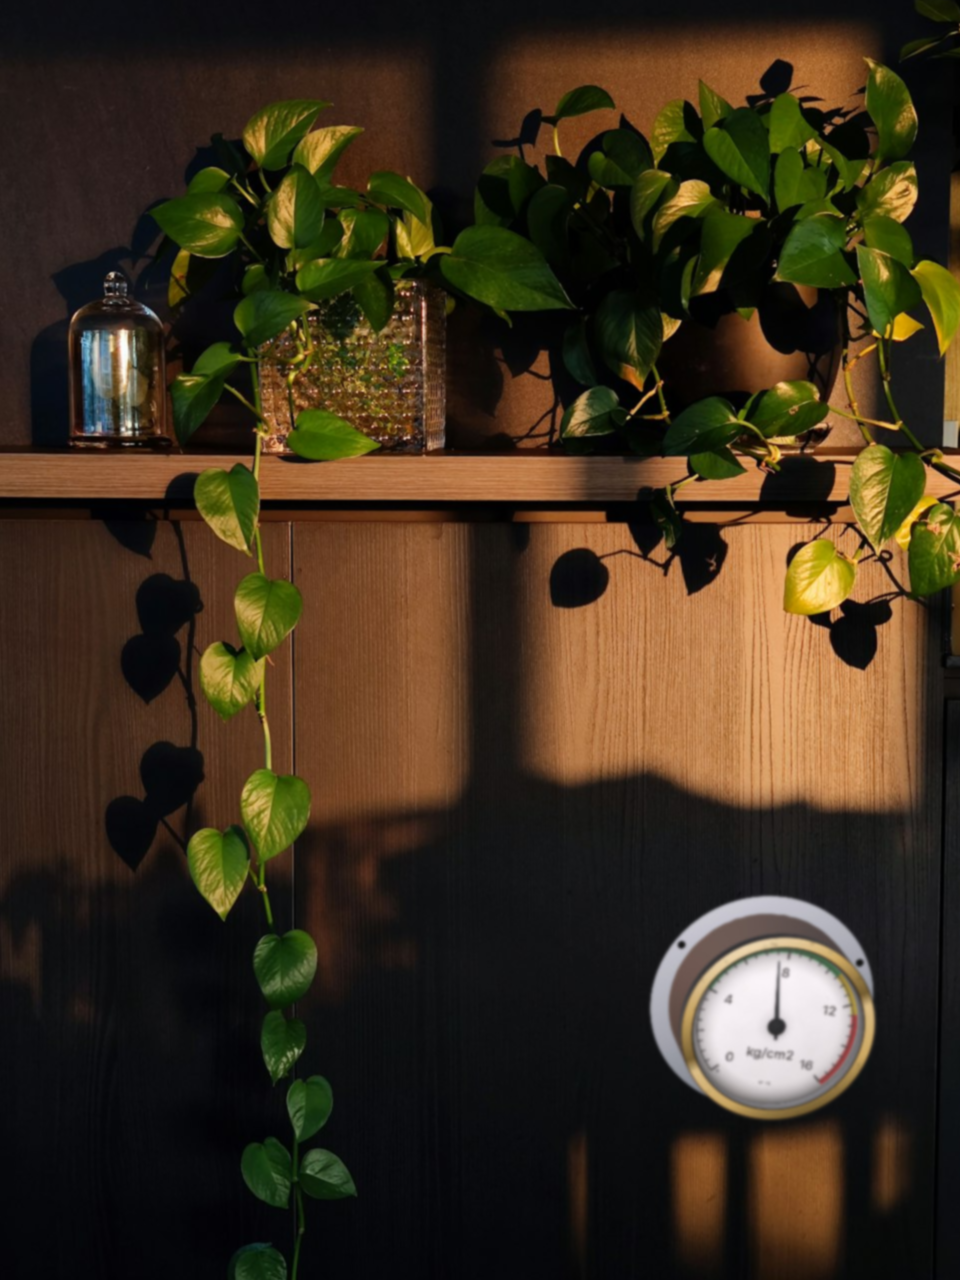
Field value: 7.5 kg/cm²
